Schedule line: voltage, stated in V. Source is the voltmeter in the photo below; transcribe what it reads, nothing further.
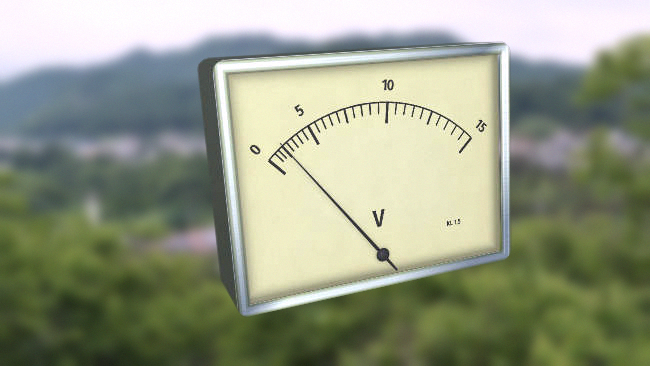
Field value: 2.5 V
